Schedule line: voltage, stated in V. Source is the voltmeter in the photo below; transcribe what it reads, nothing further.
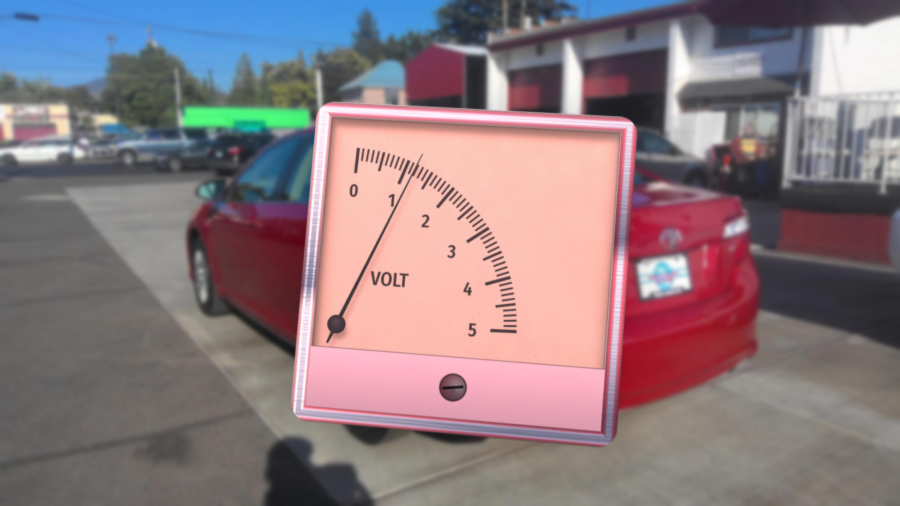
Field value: 1.2 V
